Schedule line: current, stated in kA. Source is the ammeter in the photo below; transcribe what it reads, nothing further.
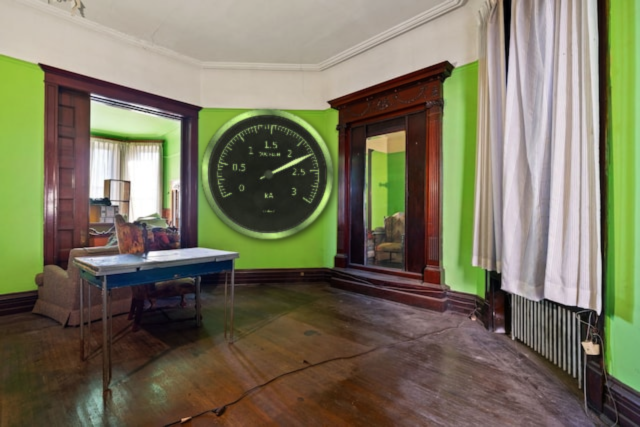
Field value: 2.25 kA
